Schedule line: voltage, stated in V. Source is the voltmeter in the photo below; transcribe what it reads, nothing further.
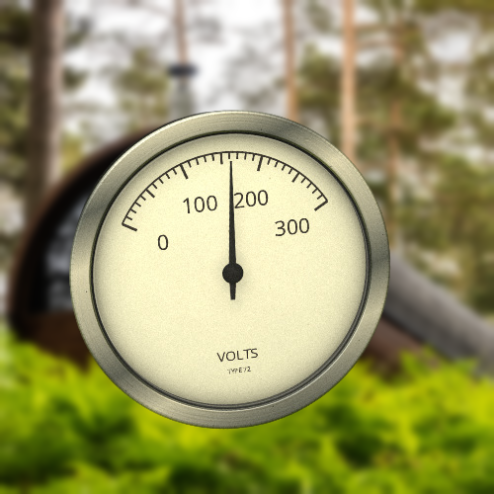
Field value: 160 V
